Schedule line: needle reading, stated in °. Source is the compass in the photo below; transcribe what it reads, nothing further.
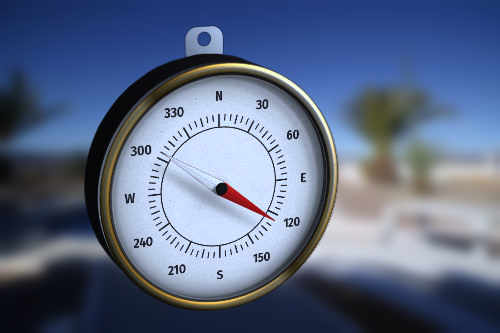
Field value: 125 °
